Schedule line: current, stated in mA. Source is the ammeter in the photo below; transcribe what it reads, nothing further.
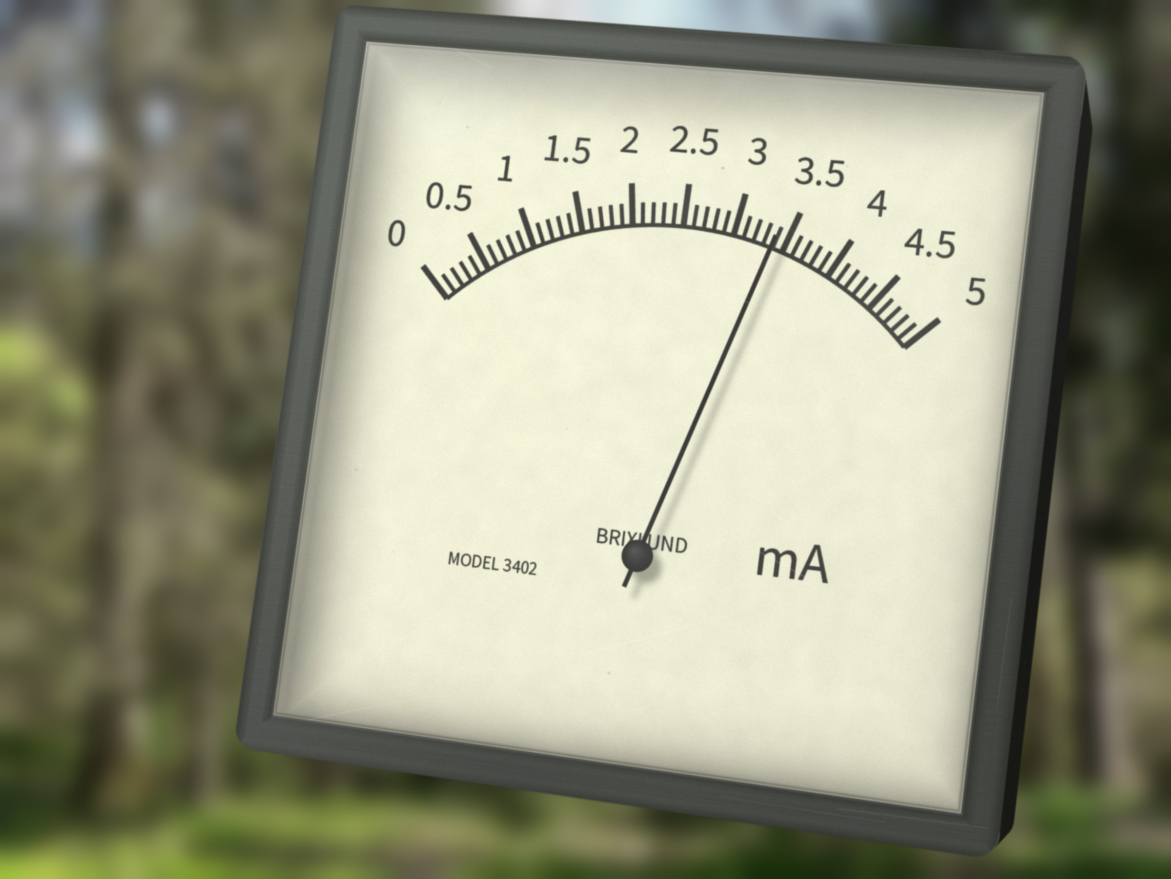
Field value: 3.4 mA
